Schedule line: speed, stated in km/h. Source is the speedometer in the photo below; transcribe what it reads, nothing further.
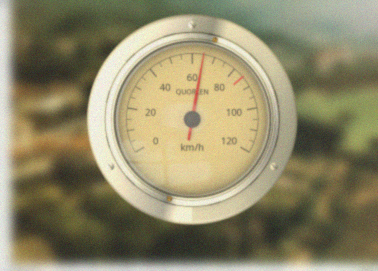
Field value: 65 km/h
